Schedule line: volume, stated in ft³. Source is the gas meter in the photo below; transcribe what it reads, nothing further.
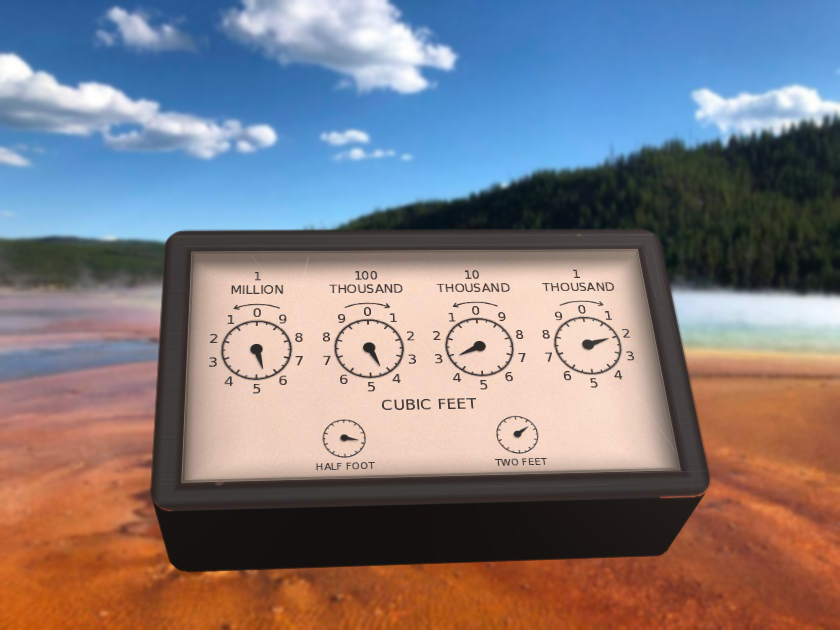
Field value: 543200 ft³
